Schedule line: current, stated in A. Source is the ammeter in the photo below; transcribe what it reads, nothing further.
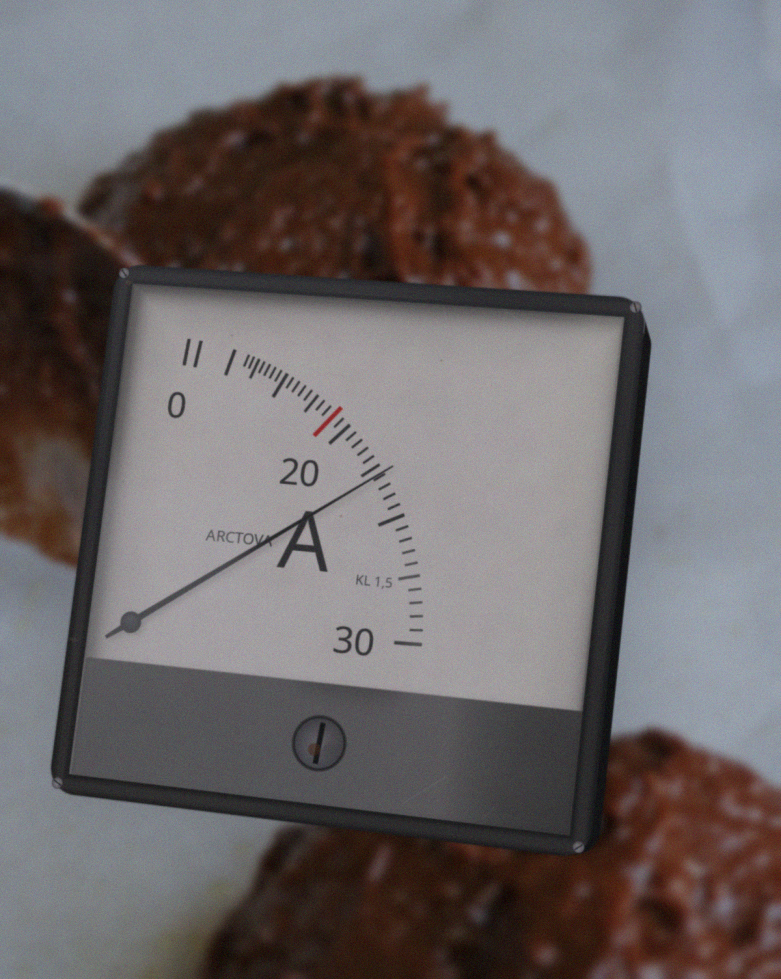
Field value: 23 A
